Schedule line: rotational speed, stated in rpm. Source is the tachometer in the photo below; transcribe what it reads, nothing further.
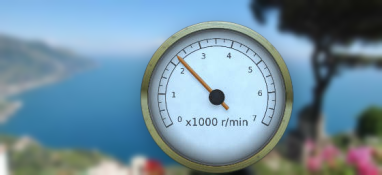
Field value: 2250 rpm
